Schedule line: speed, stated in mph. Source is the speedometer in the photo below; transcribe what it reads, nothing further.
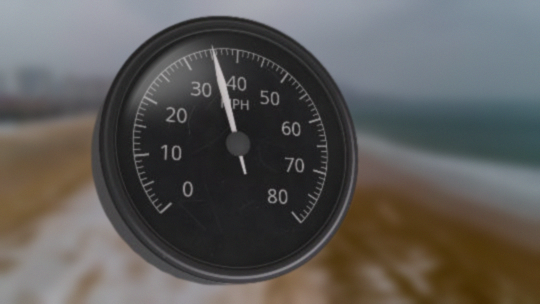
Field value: 35 mph
